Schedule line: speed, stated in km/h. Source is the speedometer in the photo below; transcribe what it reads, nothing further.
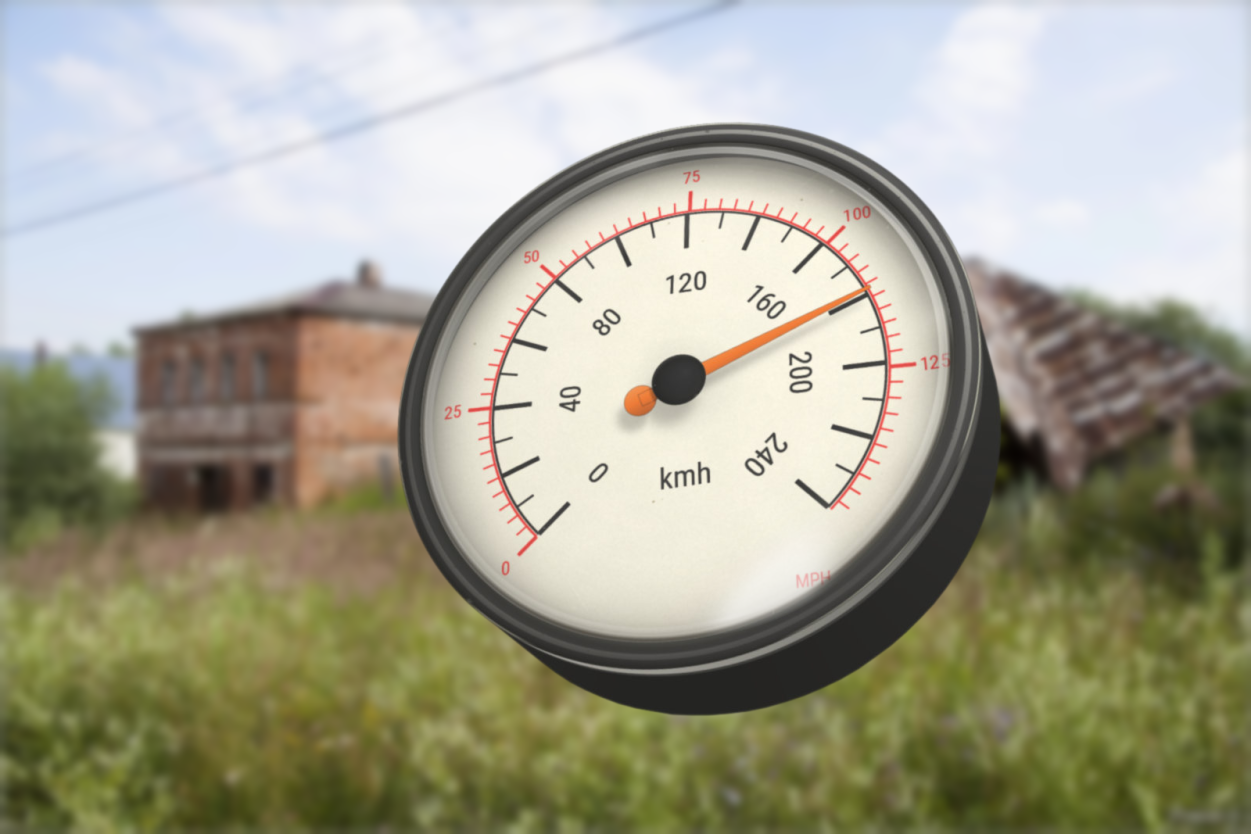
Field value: 180 km/h
